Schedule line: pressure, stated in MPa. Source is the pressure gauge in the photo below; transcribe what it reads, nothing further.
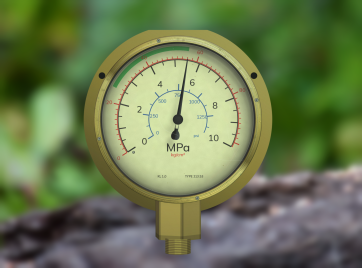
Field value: 5.5 MPa
